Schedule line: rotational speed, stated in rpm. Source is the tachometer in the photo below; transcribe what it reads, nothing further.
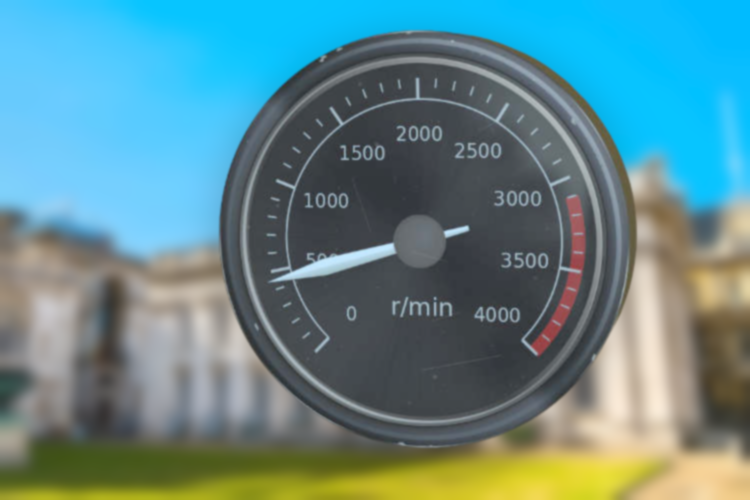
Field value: 450 rpm
